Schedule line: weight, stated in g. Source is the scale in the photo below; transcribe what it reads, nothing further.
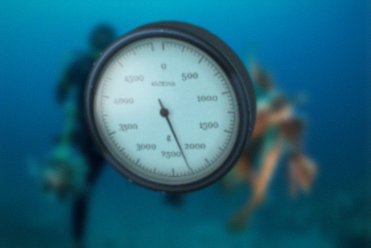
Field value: 2250 g
